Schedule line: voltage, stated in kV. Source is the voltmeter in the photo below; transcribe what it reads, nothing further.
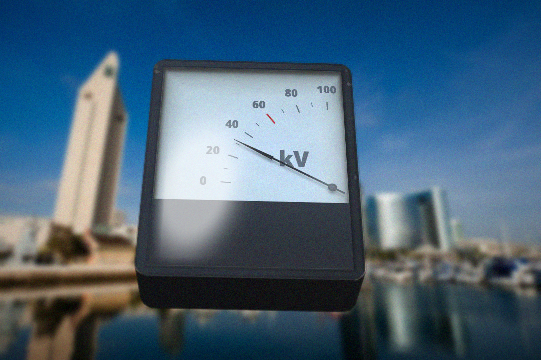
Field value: 30 kV
